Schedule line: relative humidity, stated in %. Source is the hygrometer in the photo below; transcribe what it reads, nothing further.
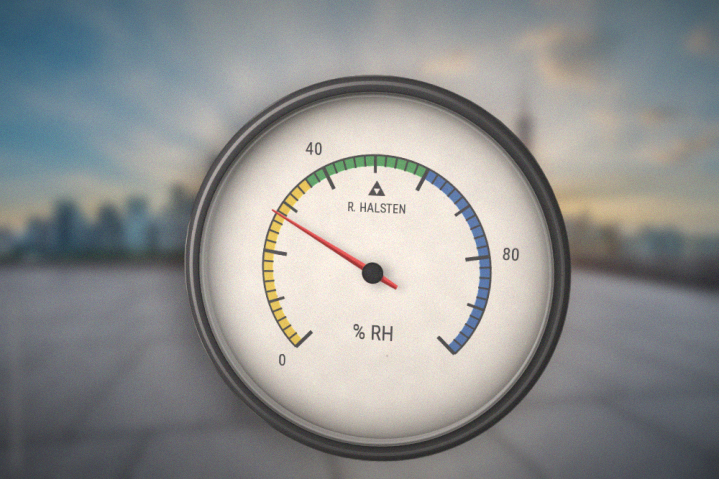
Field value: 28 %
